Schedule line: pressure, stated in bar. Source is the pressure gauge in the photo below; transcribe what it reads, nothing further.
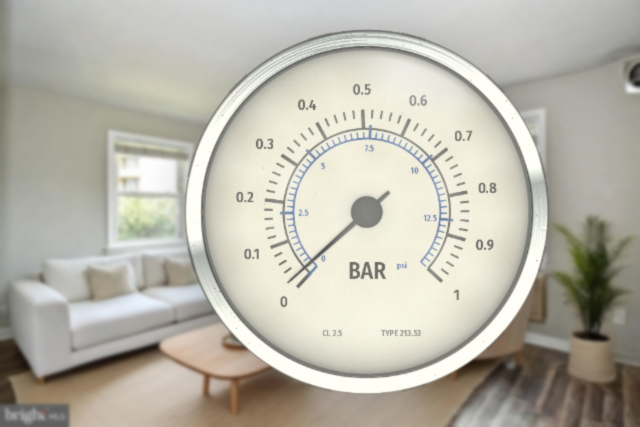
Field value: 0.02 bar
